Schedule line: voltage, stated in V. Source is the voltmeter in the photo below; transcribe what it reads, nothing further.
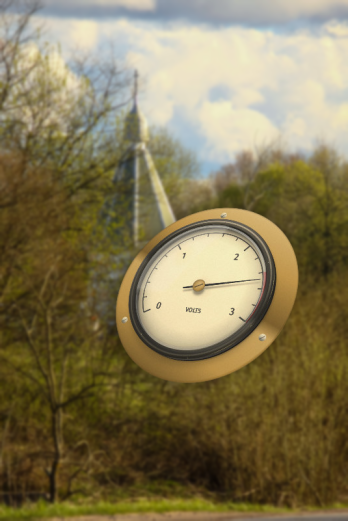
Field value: 2.5 V
